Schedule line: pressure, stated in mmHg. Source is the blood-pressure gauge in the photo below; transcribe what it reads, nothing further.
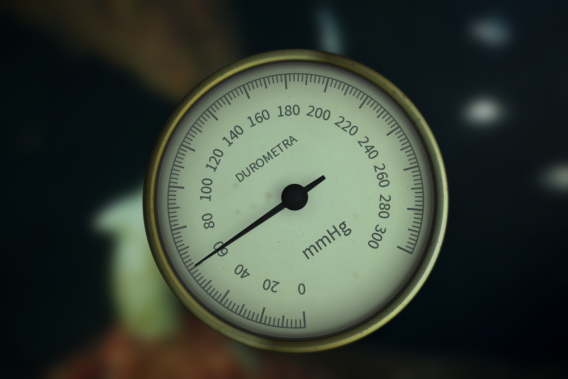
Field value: 60 mmHg
